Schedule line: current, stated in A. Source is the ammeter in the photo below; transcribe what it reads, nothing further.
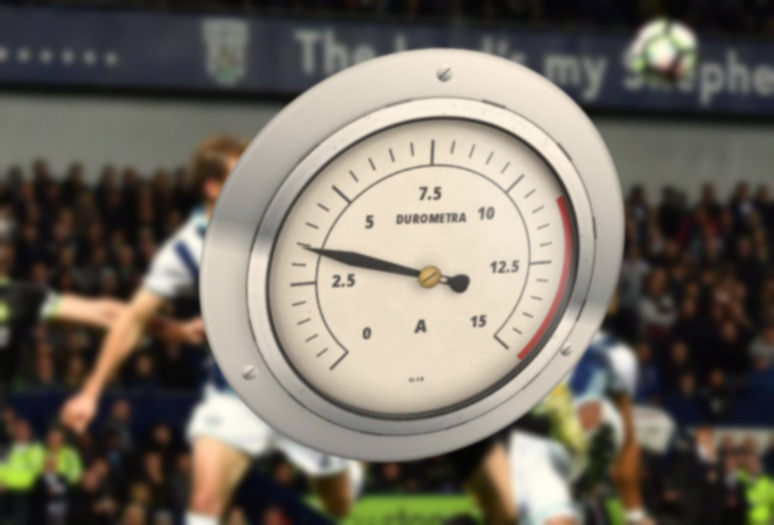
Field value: 3.5 A
